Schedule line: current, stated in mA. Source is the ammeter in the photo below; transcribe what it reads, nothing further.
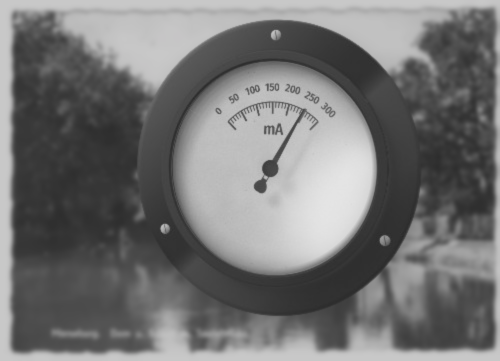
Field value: 250 mA
